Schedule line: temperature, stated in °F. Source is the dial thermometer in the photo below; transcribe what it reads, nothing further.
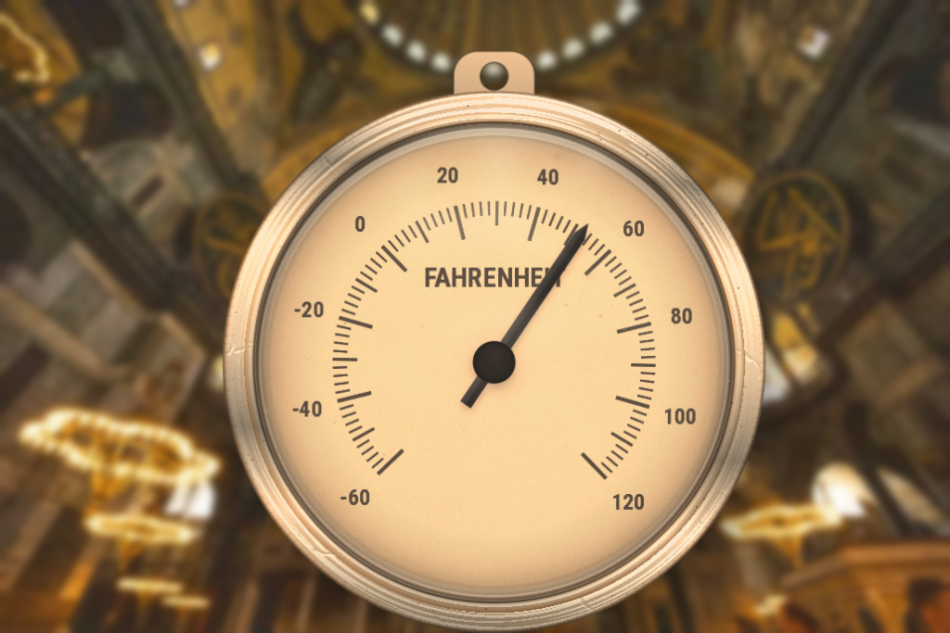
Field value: 52 °F
